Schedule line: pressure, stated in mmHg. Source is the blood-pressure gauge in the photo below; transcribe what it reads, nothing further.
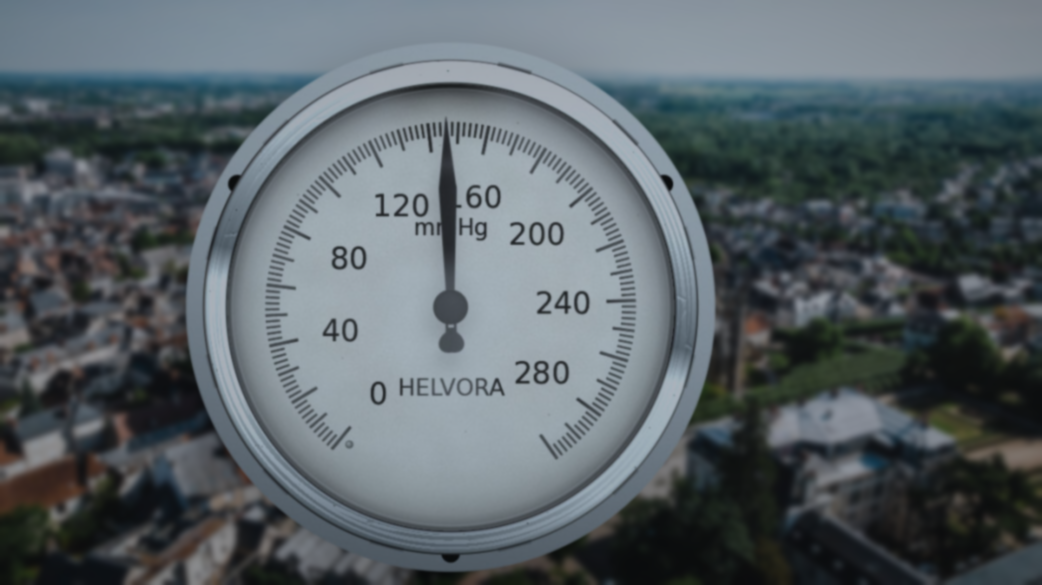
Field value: 146 mmHg
